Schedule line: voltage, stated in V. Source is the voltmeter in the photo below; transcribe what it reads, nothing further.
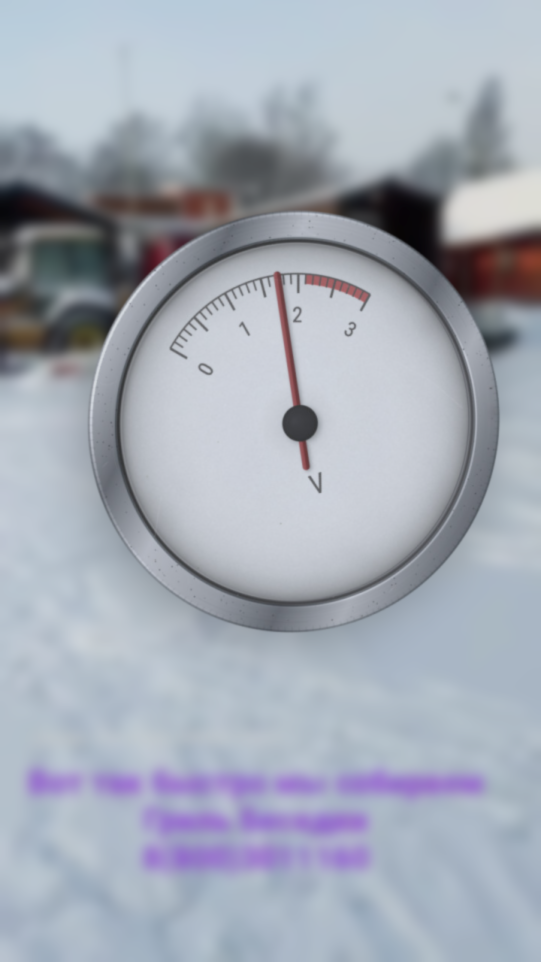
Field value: 1.7 V
